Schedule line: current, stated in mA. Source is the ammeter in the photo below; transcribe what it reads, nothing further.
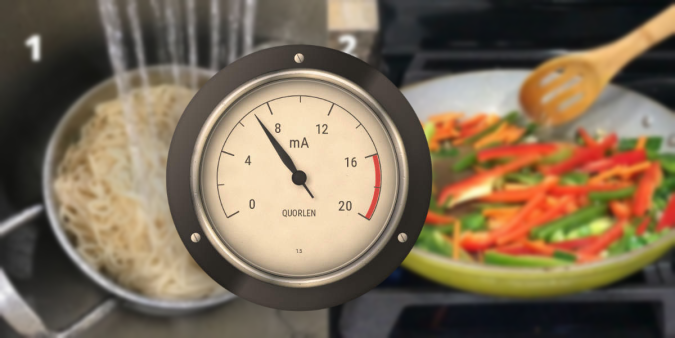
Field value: 7 mA
